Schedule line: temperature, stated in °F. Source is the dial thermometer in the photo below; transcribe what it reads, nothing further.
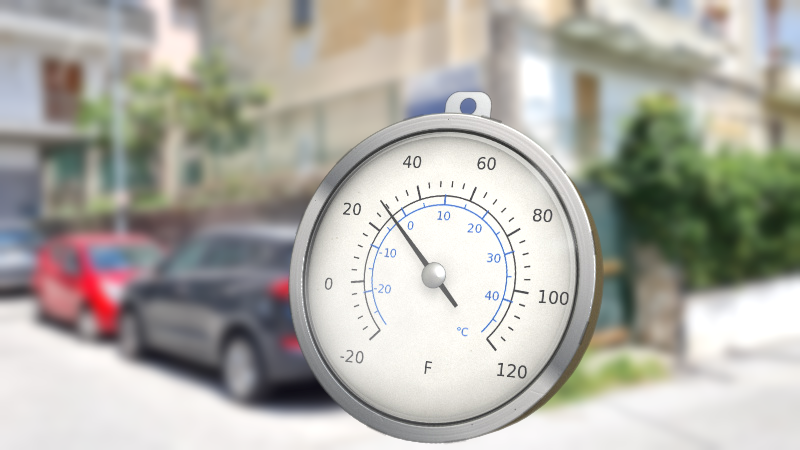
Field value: 28 °F
